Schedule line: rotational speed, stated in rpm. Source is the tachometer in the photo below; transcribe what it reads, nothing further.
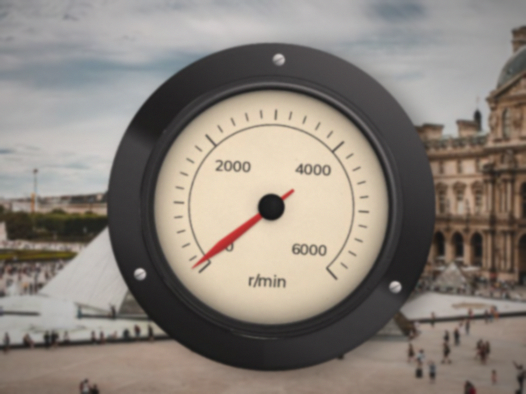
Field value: 100 rpm
